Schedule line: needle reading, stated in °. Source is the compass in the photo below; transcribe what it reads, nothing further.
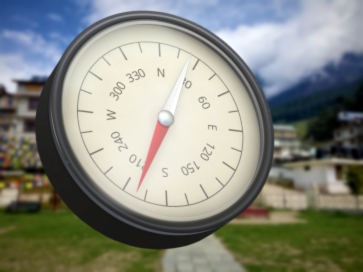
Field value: 202.5 °
